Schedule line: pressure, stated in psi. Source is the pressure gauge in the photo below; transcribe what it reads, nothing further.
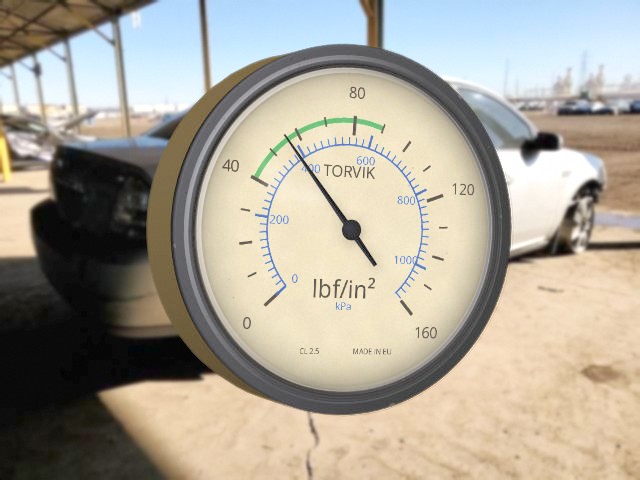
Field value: 55 psi
